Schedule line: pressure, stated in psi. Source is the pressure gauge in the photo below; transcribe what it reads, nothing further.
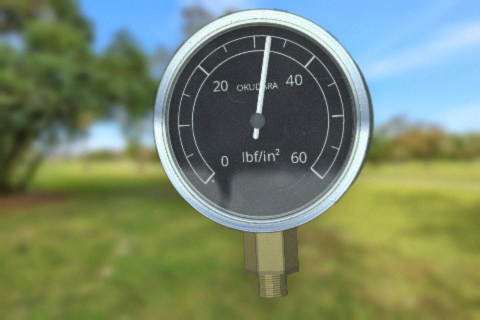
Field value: 32.5 psi
